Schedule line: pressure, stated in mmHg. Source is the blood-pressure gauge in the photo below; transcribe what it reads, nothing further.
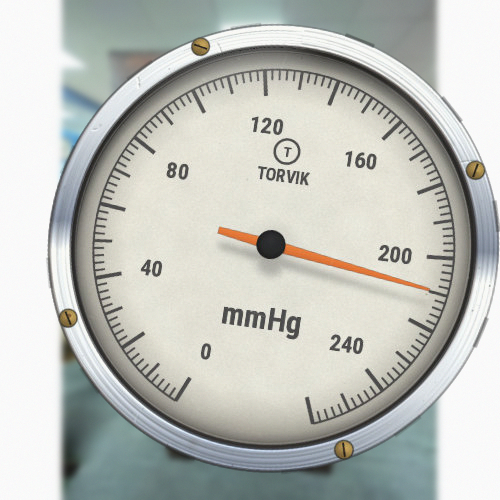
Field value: 210 mmHg
